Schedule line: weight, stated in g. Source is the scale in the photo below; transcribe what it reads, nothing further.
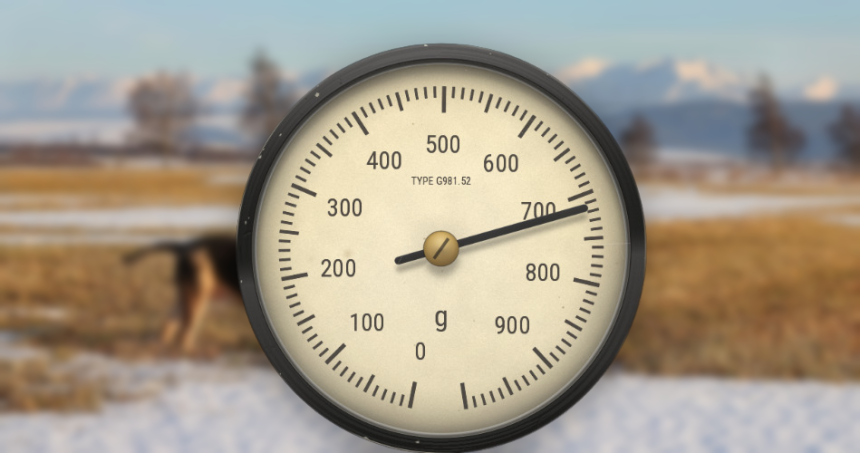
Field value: 715 g
